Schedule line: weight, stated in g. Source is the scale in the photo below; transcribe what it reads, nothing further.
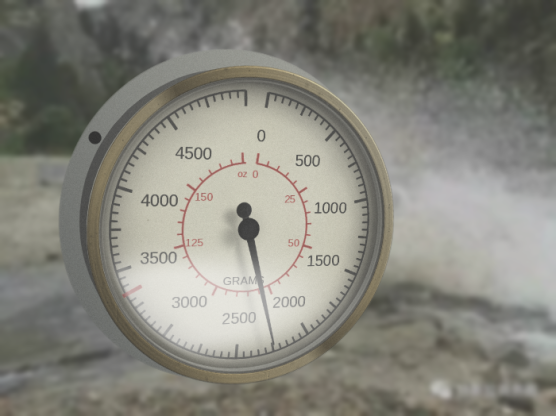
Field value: 2250 g
